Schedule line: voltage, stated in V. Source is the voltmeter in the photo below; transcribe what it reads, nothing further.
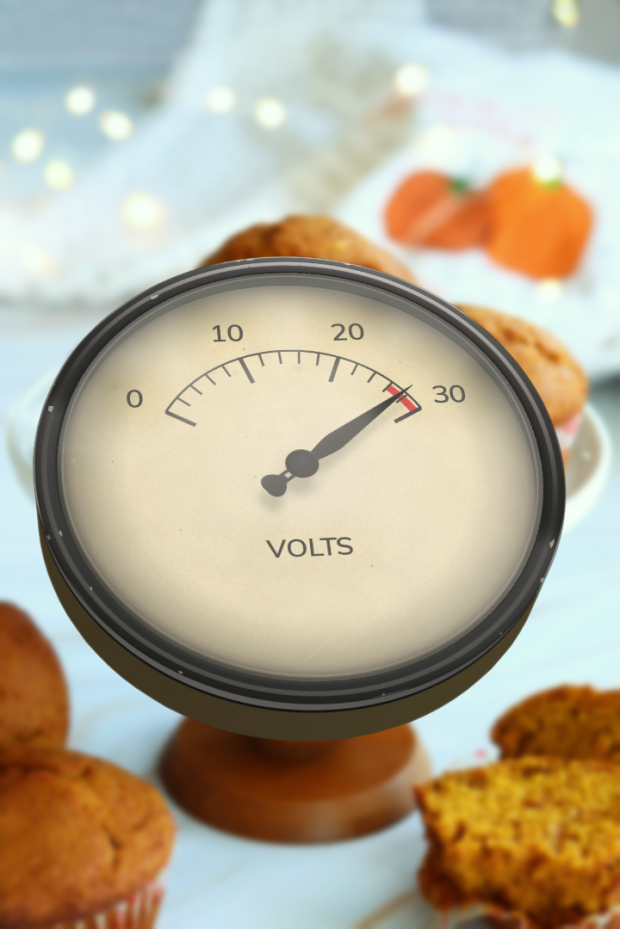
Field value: 28 V
